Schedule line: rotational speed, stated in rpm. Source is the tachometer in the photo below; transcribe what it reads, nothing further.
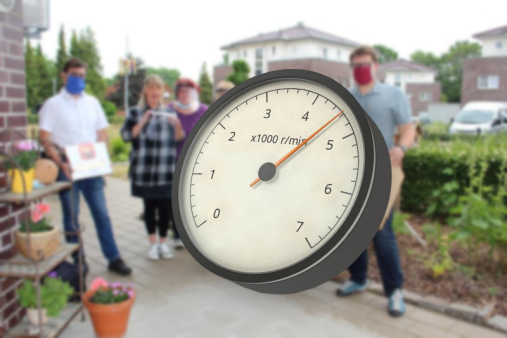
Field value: 4600 rpm
